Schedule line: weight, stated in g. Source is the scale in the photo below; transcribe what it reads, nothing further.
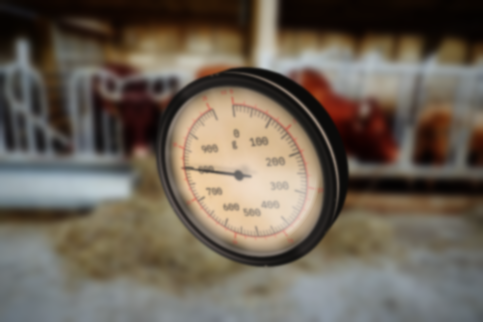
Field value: 800 g
